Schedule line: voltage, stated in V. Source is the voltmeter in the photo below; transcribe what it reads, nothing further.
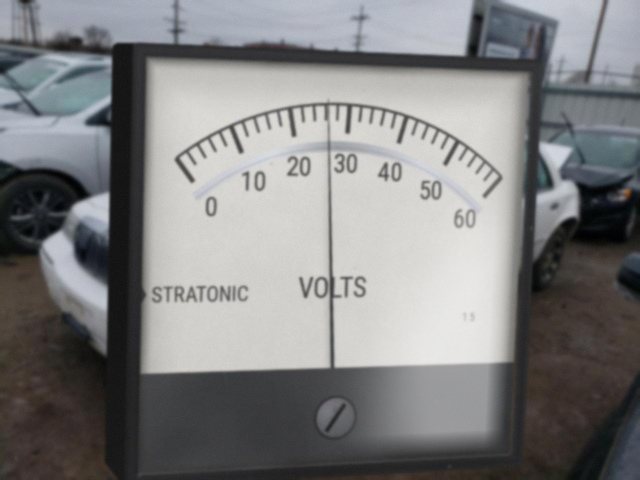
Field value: 26 V
